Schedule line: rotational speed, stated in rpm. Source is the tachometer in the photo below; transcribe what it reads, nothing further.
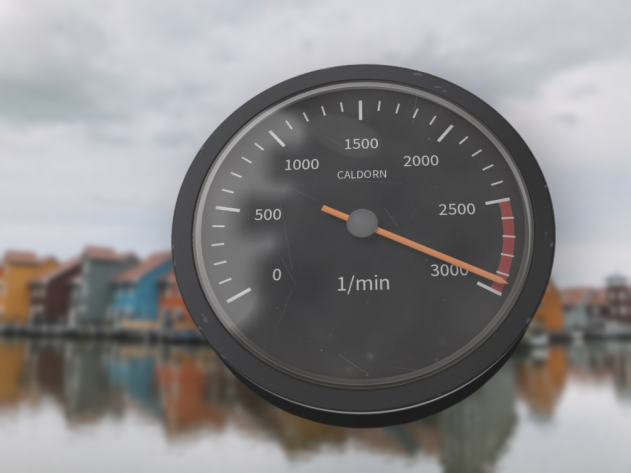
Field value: 2950 rpm
